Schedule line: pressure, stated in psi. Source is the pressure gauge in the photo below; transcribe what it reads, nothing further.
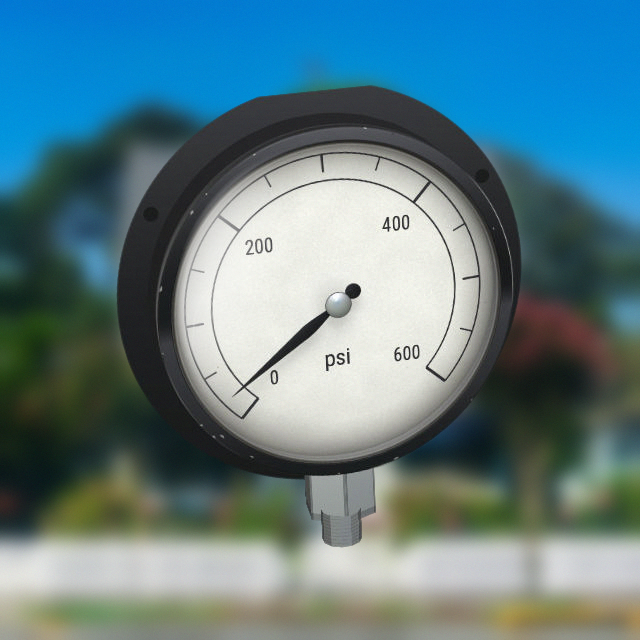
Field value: 25 psi
